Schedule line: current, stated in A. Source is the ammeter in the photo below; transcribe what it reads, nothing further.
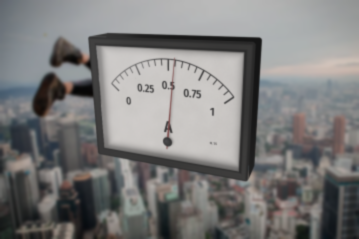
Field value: 0.55 A
